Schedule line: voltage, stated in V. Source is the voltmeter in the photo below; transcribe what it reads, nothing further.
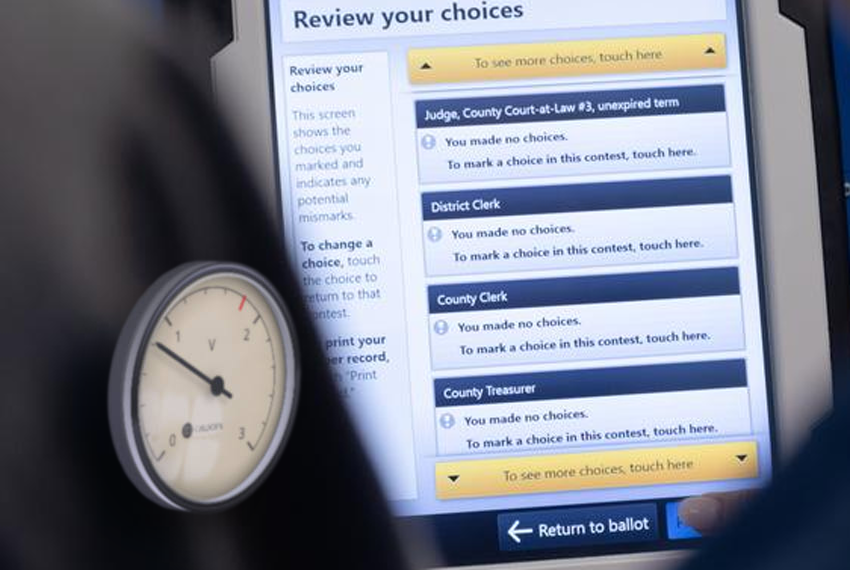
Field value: 0.8 V
